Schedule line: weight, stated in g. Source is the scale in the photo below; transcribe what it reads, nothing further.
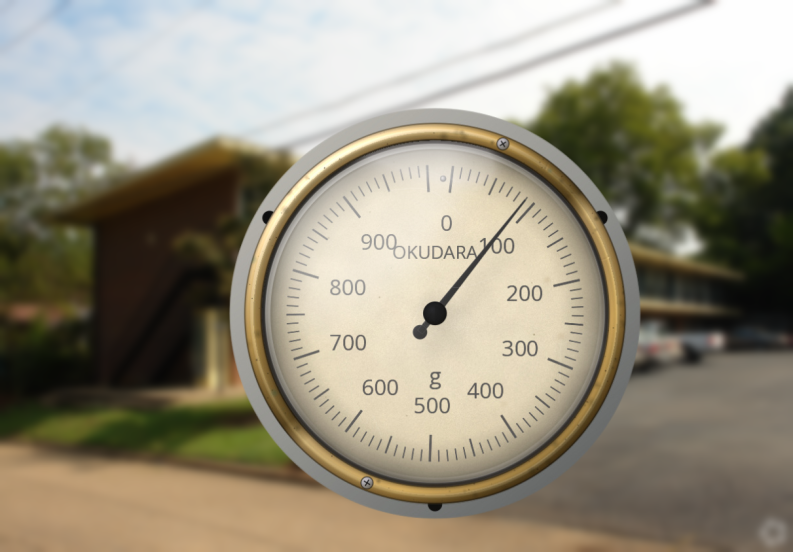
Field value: 90 g
